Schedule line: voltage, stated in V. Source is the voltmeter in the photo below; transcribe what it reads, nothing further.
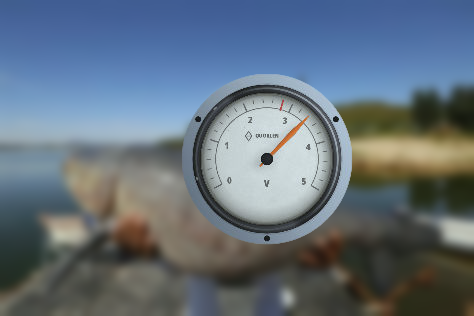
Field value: 3.4 V
